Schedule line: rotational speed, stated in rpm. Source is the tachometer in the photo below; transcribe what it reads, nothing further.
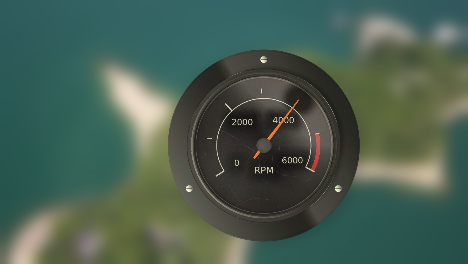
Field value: 4000 rpm
